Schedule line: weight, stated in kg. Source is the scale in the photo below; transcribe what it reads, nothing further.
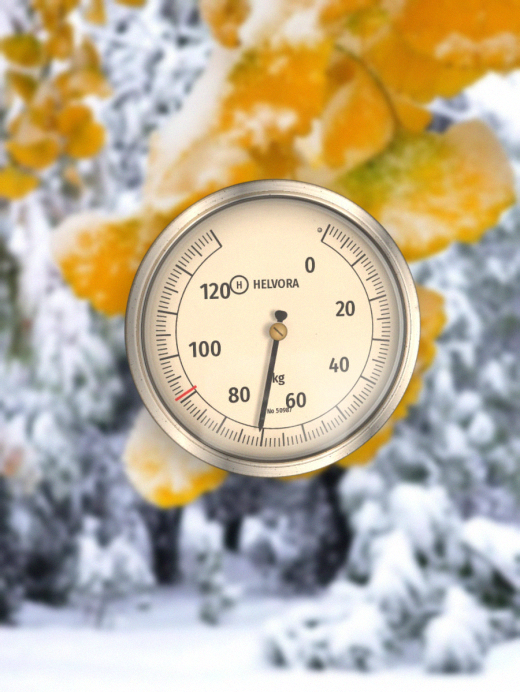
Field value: 71 kg
